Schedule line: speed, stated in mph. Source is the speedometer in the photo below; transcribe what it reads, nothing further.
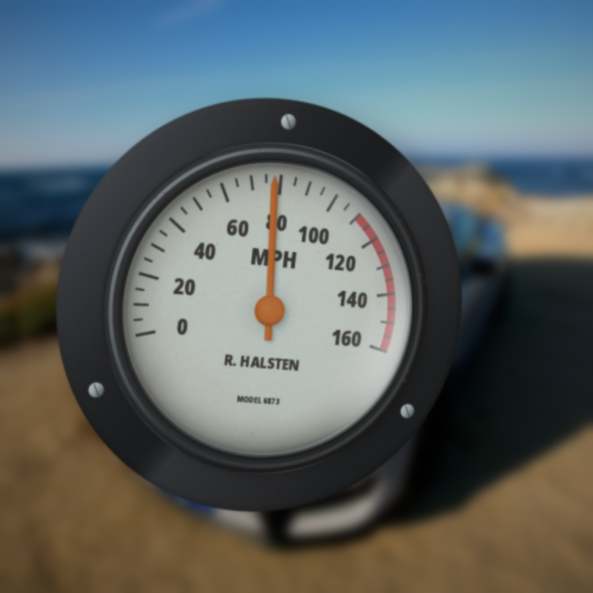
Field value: 77.5 mph
